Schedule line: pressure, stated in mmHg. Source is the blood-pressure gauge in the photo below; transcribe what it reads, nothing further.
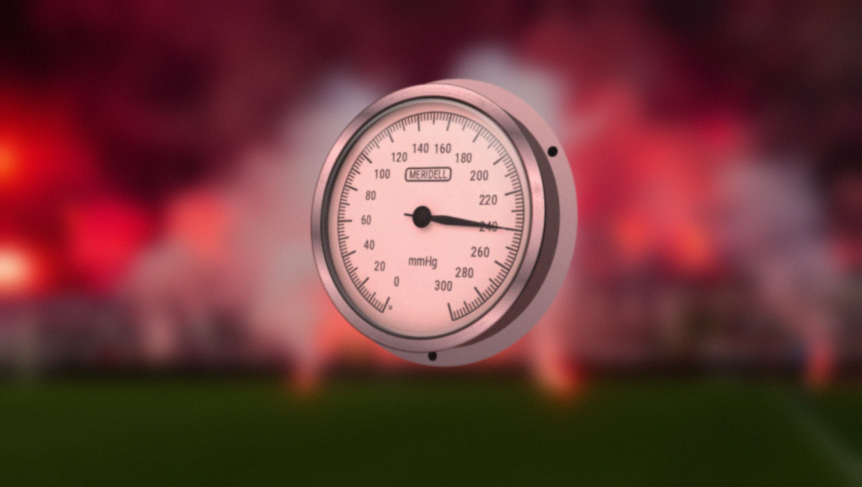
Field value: 240 mmHg
